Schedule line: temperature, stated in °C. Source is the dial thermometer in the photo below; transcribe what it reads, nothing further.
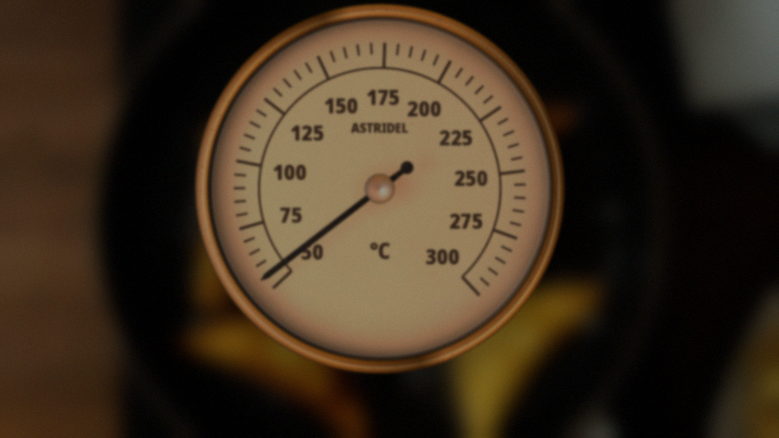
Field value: 55 °C
